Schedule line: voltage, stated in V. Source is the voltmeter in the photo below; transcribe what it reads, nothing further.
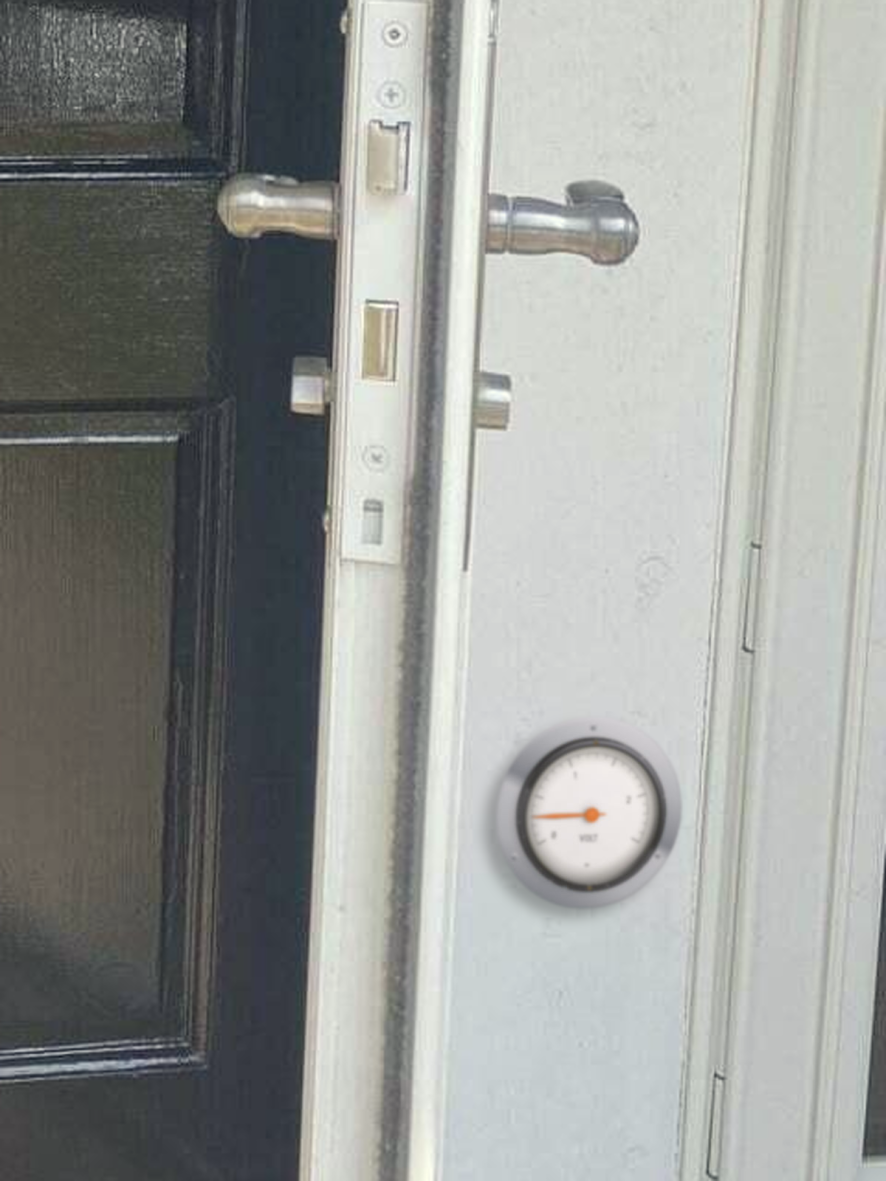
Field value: 0.3 V
